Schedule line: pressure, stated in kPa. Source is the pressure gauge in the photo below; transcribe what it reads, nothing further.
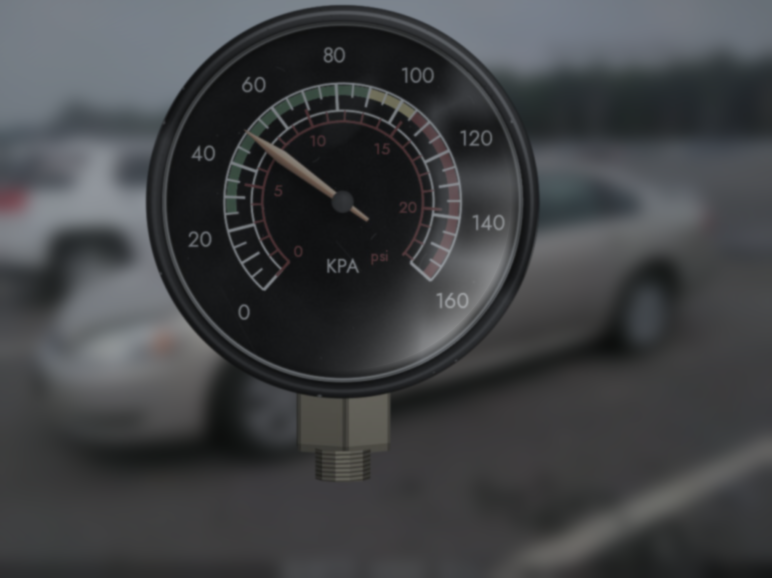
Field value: 50 kPa
